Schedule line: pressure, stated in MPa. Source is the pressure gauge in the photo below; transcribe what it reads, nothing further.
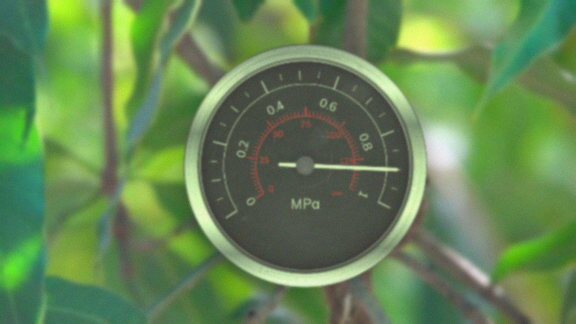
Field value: 0.9 MPa
